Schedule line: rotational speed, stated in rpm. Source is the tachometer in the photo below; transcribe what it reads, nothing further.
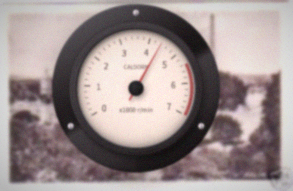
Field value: 4400 rpm
